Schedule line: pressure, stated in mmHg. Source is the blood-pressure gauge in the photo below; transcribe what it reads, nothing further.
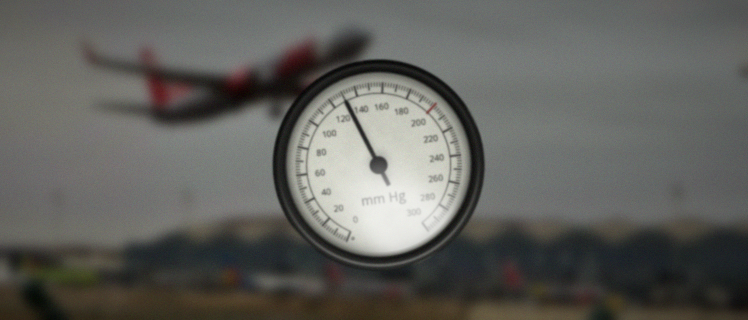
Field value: 130 mmHg
